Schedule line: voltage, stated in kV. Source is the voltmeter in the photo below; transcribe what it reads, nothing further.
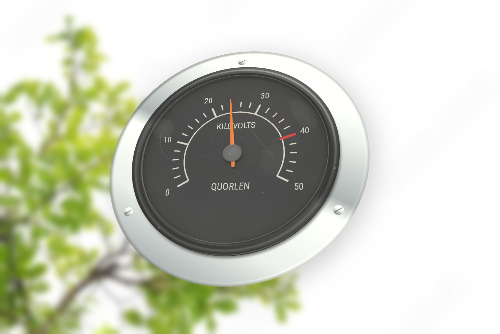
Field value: 24 kV
